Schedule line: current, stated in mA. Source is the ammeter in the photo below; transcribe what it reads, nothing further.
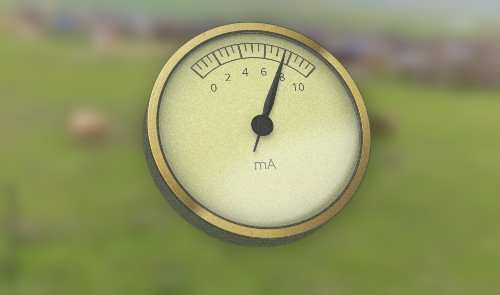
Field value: 7.5 mA
